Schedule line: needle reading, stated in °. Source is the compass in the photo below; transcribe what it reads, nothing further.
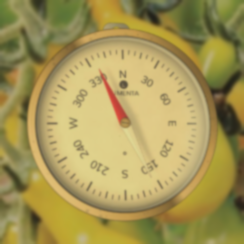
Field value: 335 °
